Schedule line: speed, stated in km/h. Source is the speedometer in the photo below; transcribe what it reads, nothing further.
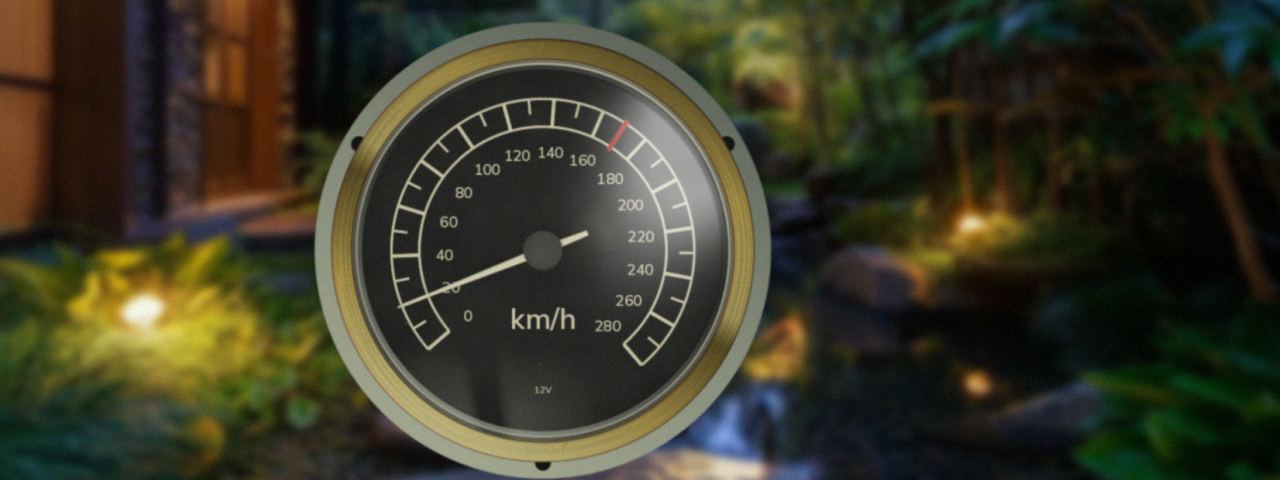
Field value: 20 km/h
